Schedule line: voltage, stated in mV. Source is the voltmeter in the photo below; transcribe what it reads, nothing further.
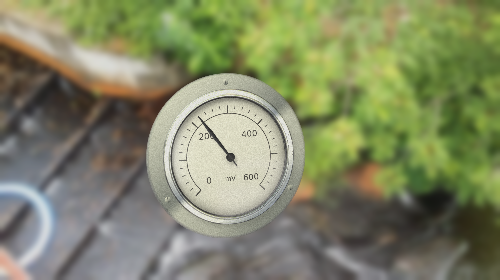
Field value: 220 mV
